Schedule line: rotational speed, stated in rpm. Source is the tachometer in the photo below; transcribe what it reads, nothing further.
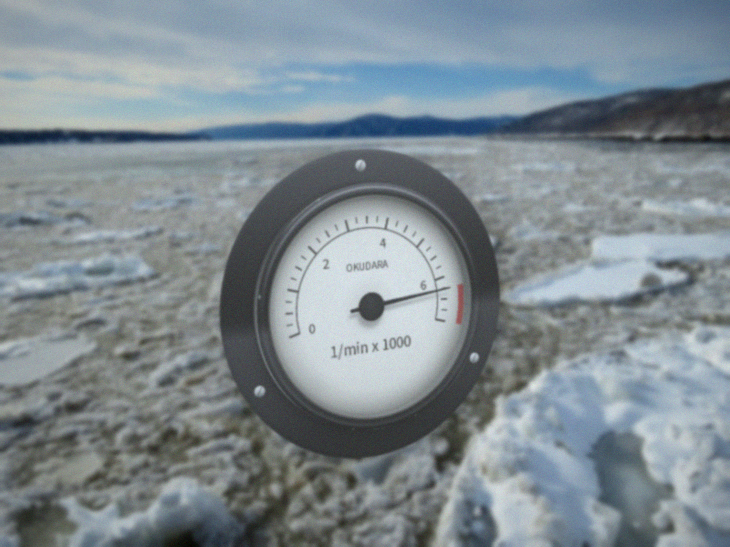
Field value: 6250 rpm
